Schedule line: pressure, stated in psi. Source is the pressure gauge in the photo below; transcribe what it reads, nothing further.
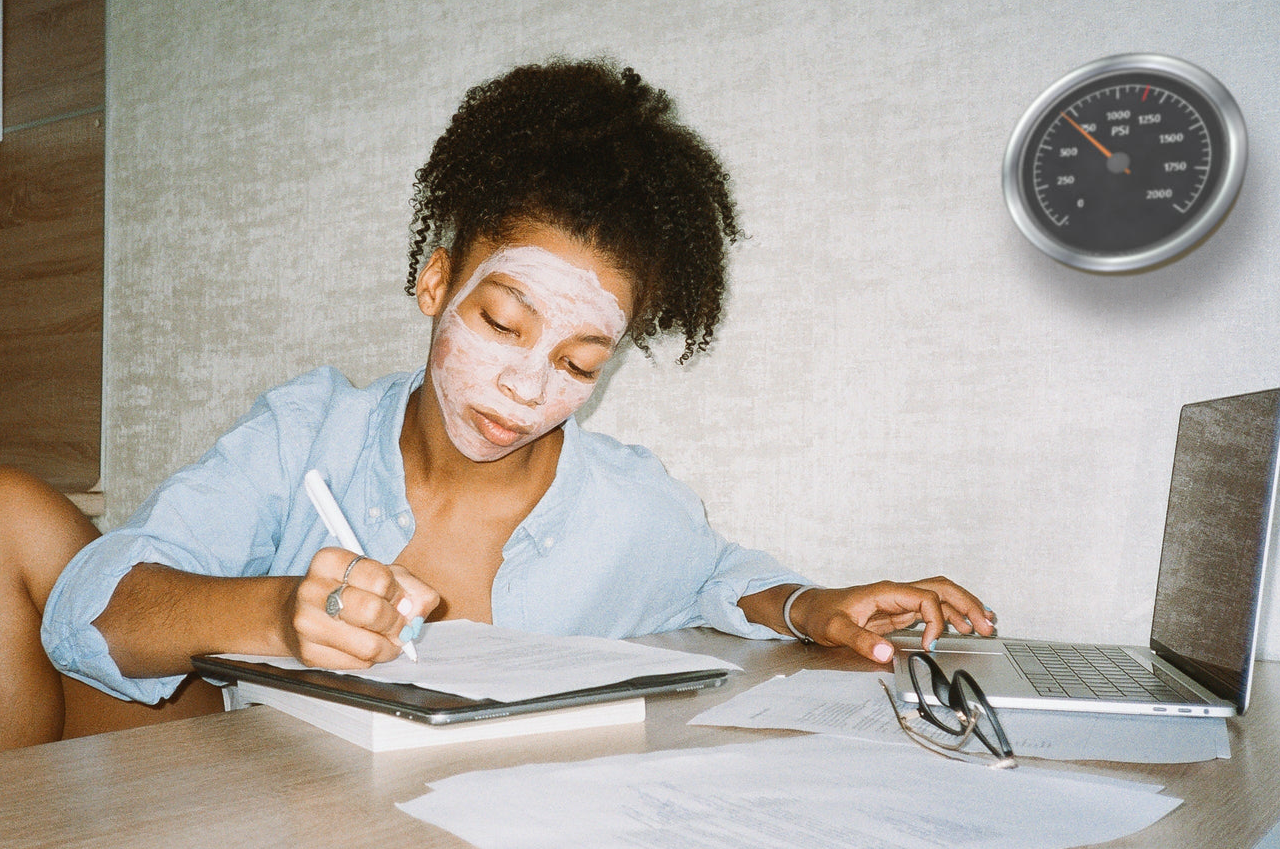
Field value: 700 psi
